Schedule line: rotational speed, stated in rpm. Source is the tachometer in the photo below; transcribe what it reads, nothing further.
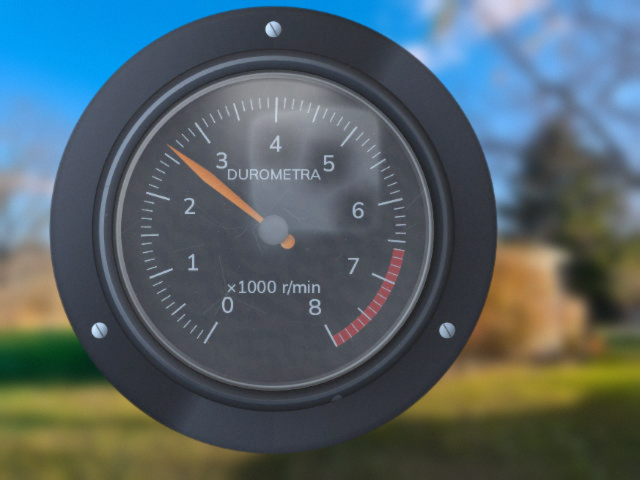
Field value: 2600 rpm
